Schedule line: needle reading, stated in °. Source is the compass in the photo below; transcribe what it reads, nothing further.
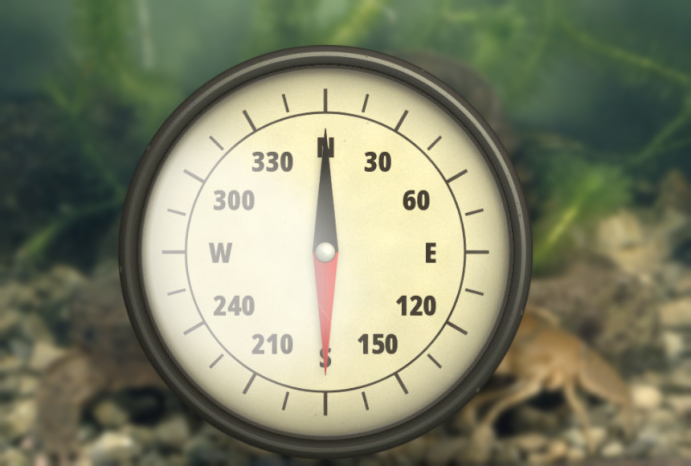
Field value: 180 °
